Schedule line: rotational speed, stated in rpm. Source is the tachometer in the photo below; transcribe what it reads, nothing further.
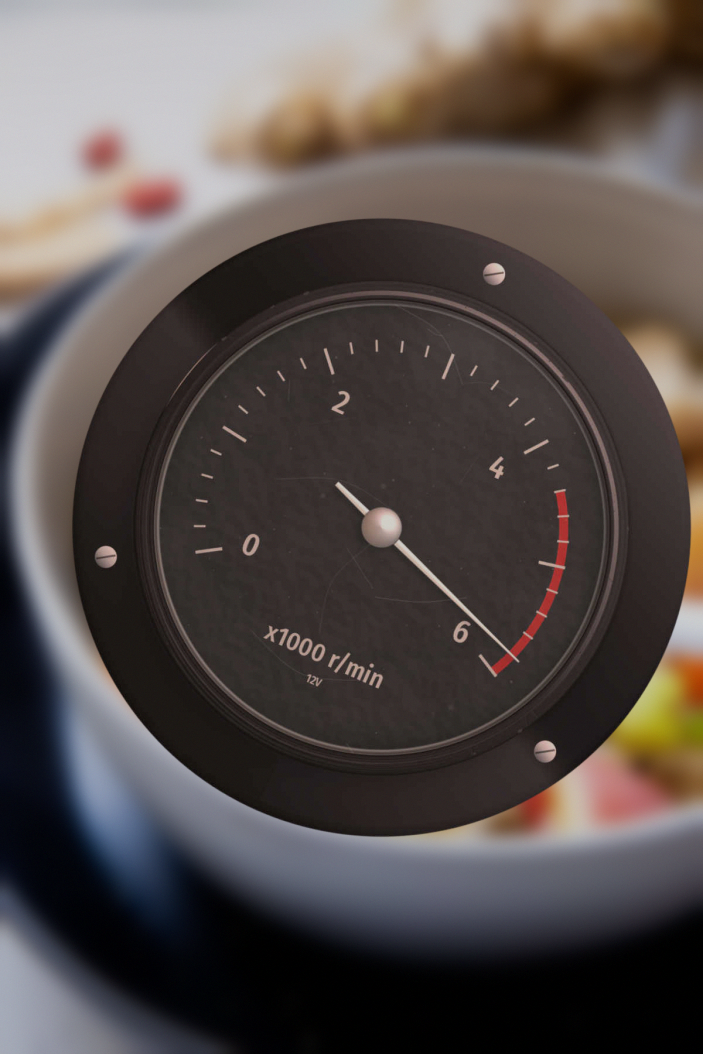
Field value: 5800 rpm
